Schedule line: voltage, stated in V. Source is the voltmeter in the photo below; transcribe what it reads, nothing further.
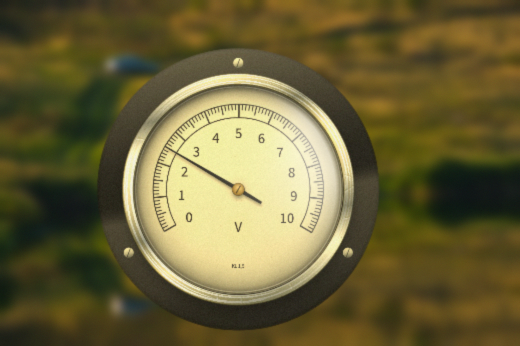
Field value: 2.5 V
